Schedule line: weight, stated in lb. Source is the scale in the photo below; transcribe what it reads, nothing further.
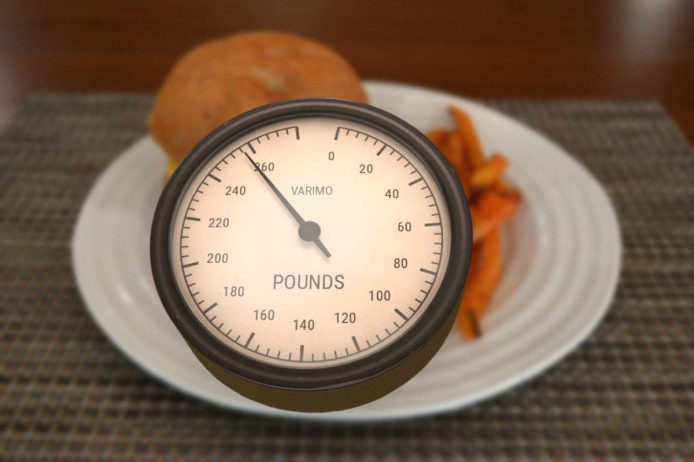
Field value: 256 lb
